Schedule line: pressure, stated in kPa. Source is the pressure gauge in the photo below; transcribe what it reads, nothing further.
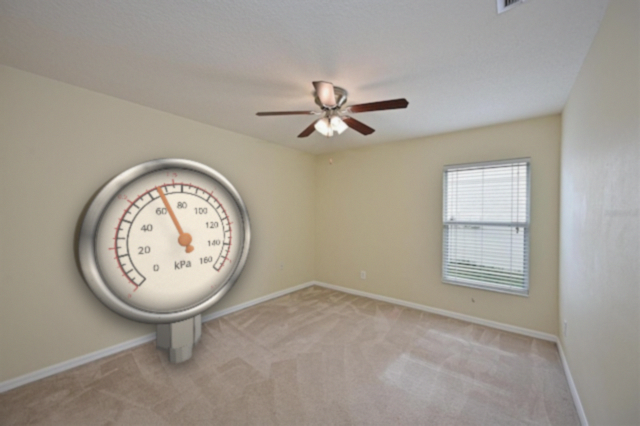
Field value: 65 kPa
